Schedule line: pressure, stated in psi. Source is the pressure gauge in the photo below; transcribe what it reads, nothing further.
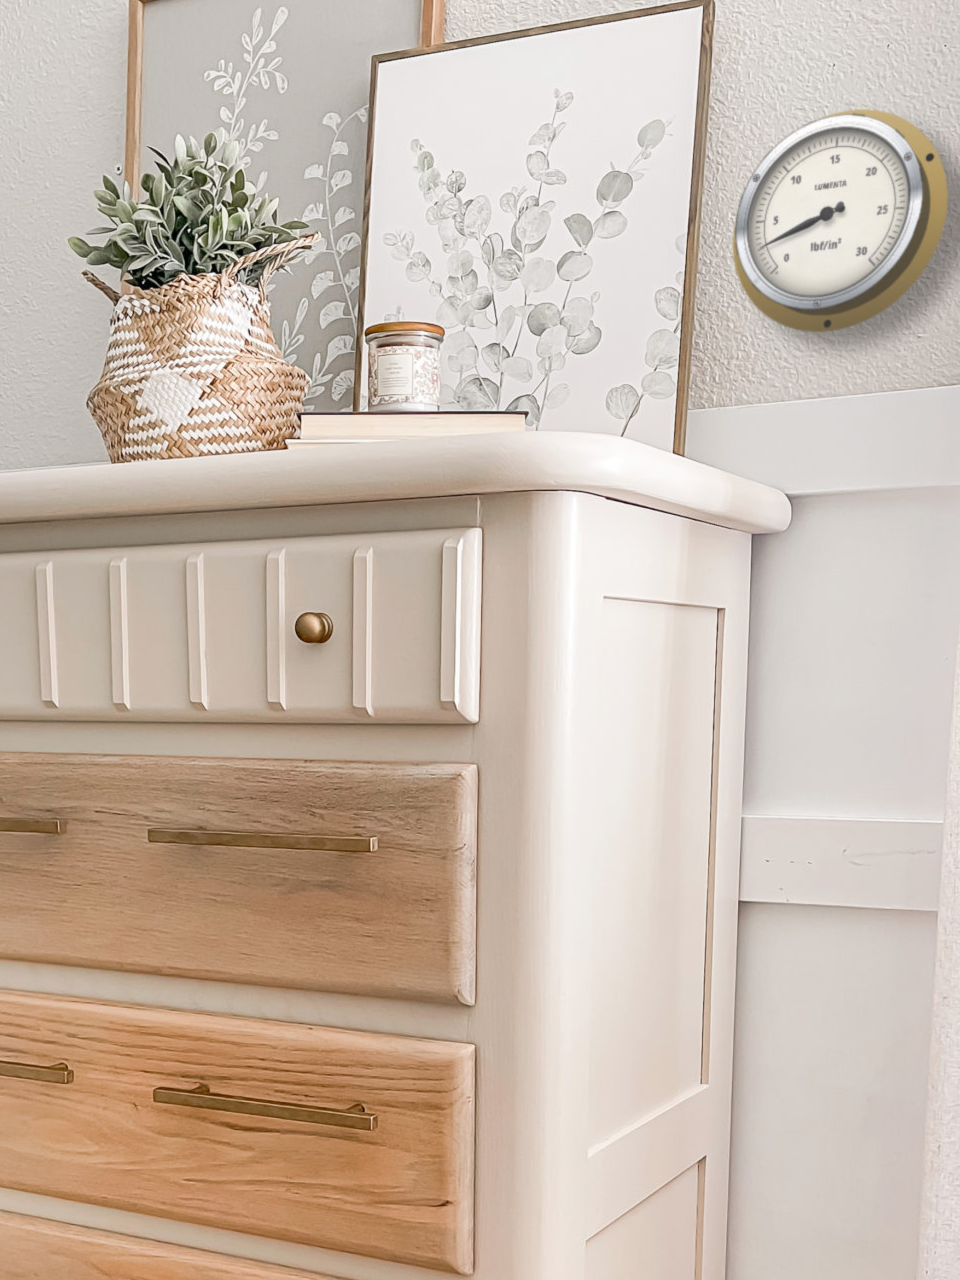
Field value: 2.5 psi
